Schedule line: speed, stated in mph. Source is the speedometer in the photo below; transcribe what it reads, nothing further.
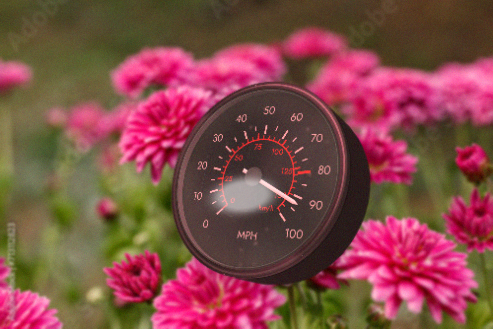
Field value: 92.5 mph
